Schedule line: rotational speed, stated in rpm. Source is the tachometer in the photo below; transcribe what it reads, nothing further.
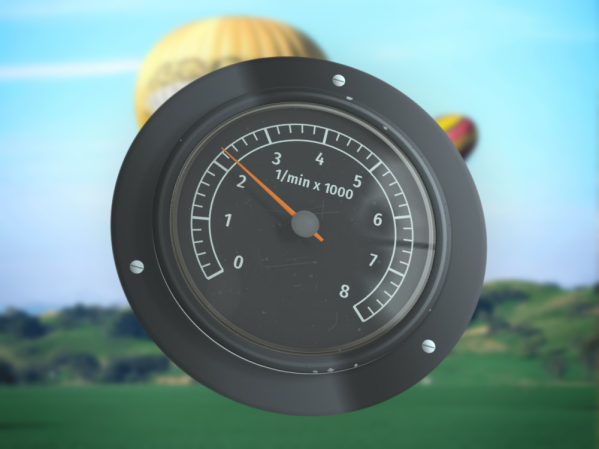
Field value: 2200 rpm
